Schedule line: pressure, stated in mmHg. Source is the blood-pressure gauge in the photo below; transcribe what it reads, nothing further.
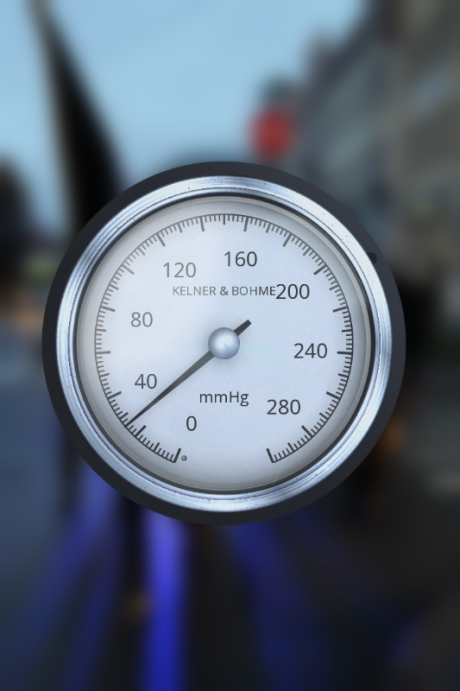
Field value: 26 mmHg
